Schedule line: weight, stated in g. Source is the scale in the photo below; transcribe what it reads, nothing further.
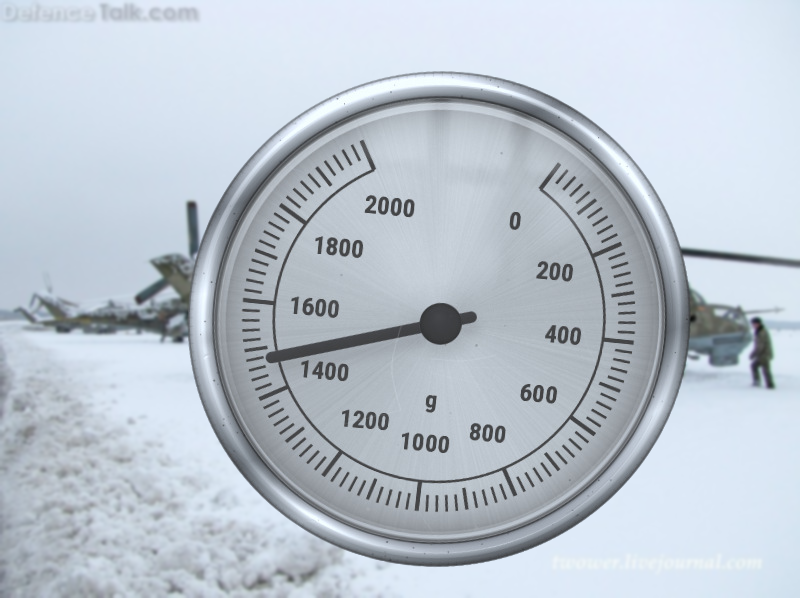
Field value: 1480 g
